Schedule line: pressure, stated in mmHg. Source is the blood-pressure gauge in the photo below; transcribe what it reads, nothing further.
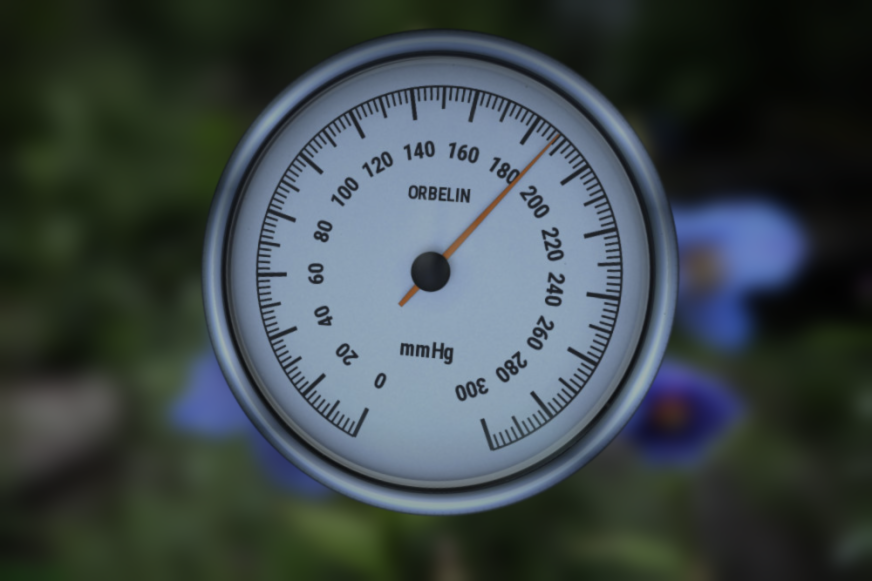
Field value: 188 mmHg
